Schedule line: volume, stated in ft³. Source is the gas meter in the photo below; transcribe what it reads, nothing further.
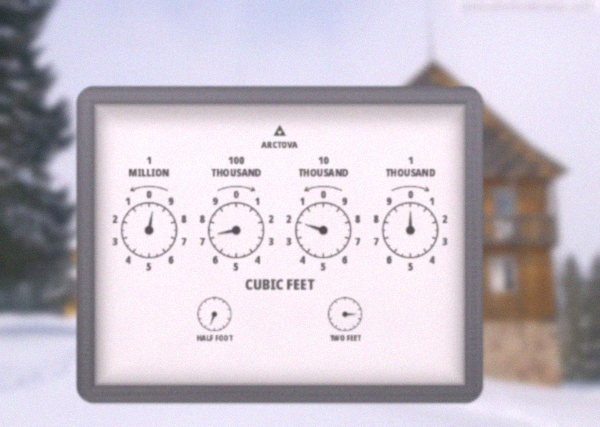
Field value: 972000 ft³
